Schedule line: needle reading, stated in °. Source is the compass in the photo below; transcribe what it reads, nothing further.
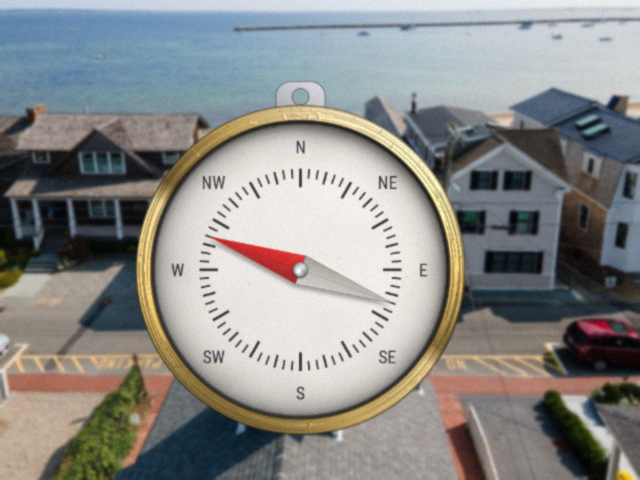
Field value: 290 °
